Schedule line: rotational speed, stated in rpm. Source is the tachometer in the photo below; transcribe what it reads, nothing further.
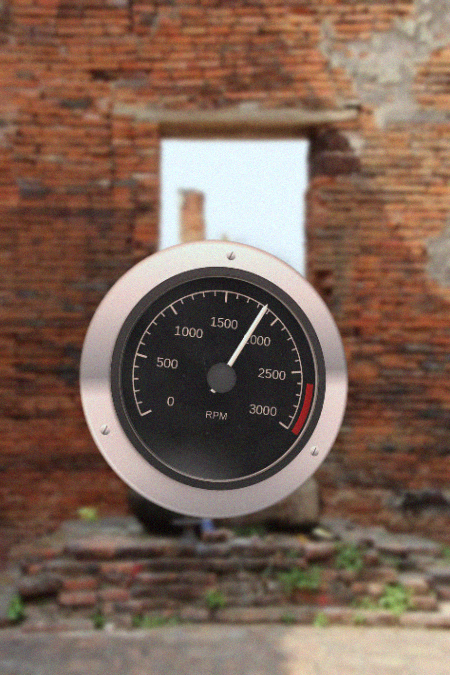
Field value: 1850 rpm
